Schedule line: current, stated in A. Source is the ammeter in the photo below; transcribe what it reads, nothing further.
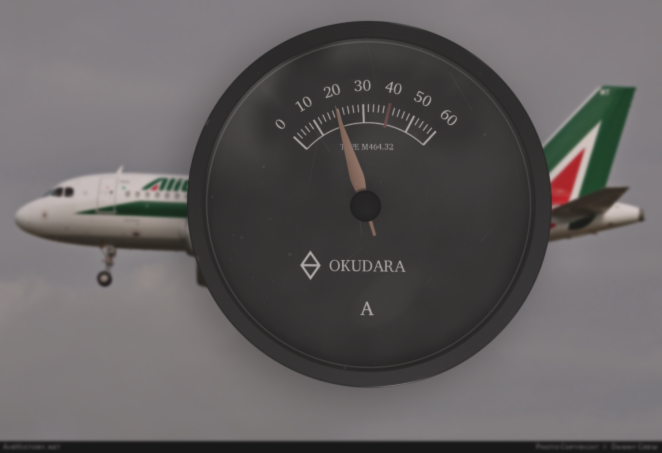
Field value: 20 A
